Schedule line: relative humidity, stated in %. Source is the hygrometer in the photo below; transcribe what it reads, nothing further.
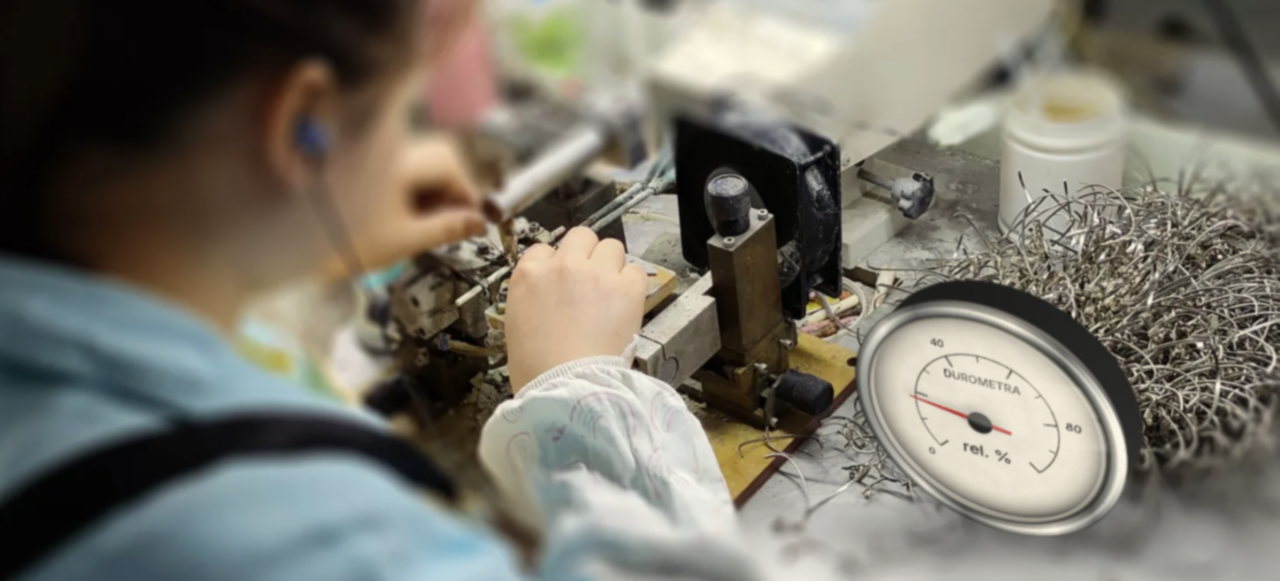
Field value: 20 %
